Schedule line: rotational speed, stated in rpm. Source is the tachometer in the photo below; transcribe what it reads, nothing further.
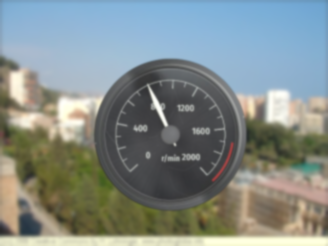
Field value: 800 rpm
